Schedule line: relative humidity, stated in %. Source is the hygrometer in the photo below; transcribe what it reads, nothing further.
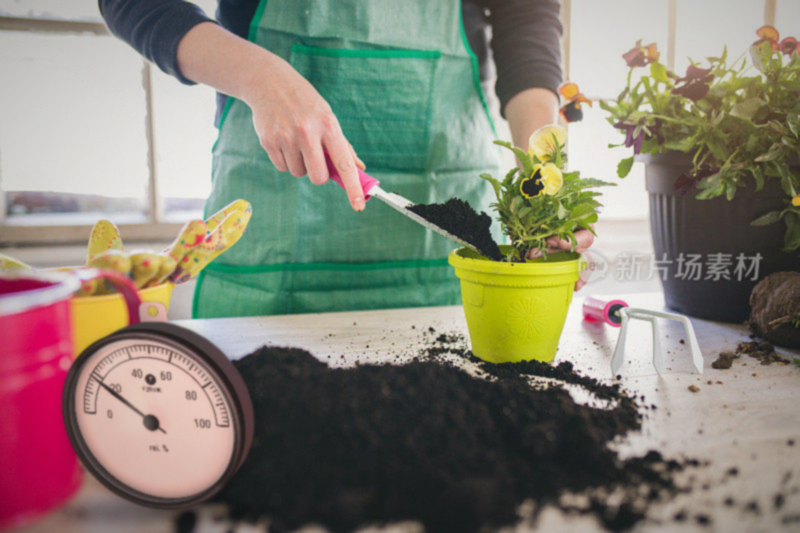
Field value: 20 %
